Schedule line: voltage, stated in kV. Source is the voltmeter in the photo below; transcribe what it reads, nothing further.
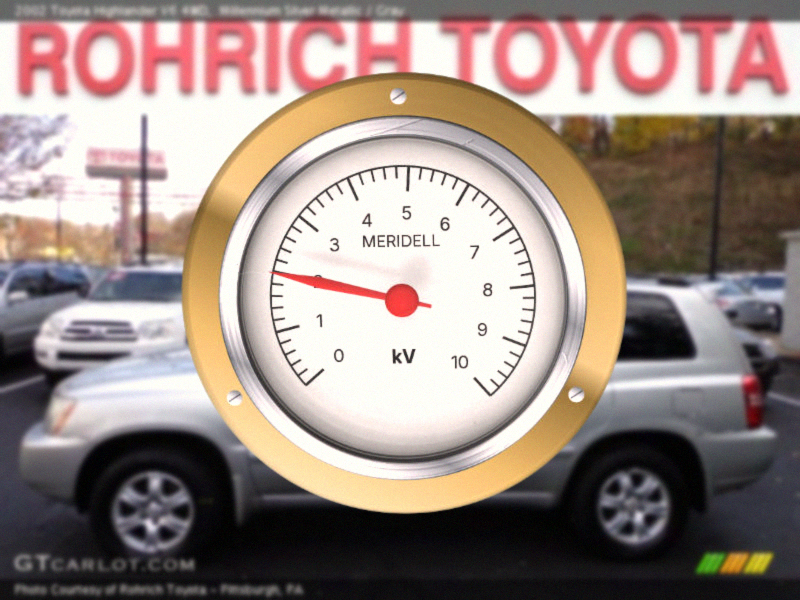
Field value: 2 kV
